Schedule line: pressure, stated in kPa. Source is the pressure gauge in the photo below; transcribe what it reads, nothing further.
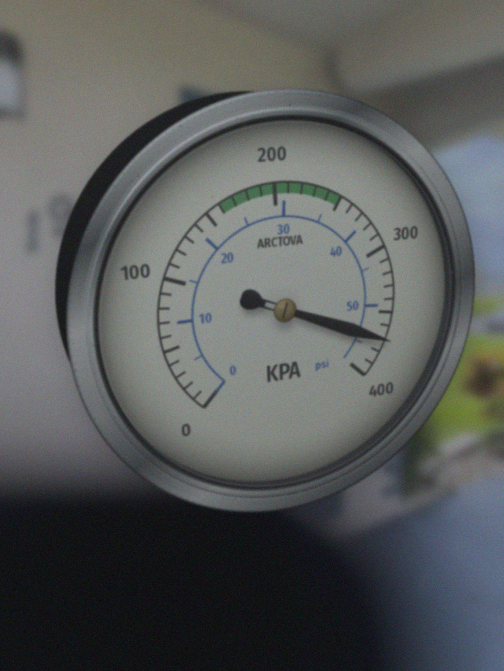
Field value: 370 kPa
